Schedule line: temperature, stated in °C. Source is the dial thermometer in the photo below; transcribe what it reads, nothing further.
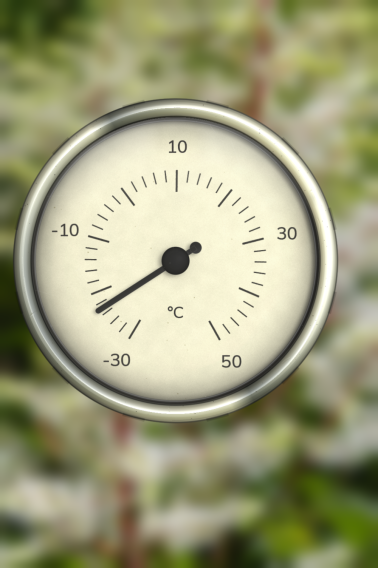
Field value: -23 °C
